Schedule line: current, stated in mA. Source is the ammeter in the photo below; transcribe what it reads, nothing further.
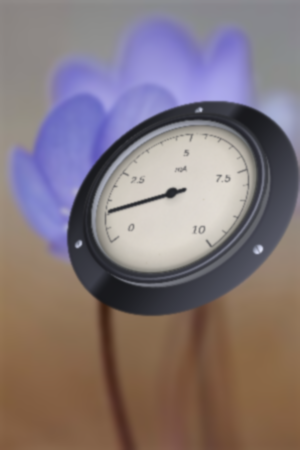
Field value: 1 mA
